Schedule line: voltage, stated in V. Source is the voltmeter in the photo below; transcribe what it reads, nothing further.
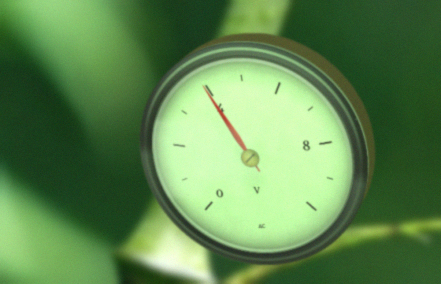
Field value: 4 V
